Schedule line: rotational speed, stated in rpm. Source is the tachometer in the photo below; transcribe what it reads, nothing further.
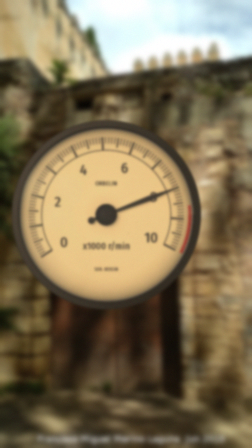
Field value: 8000 rpm
